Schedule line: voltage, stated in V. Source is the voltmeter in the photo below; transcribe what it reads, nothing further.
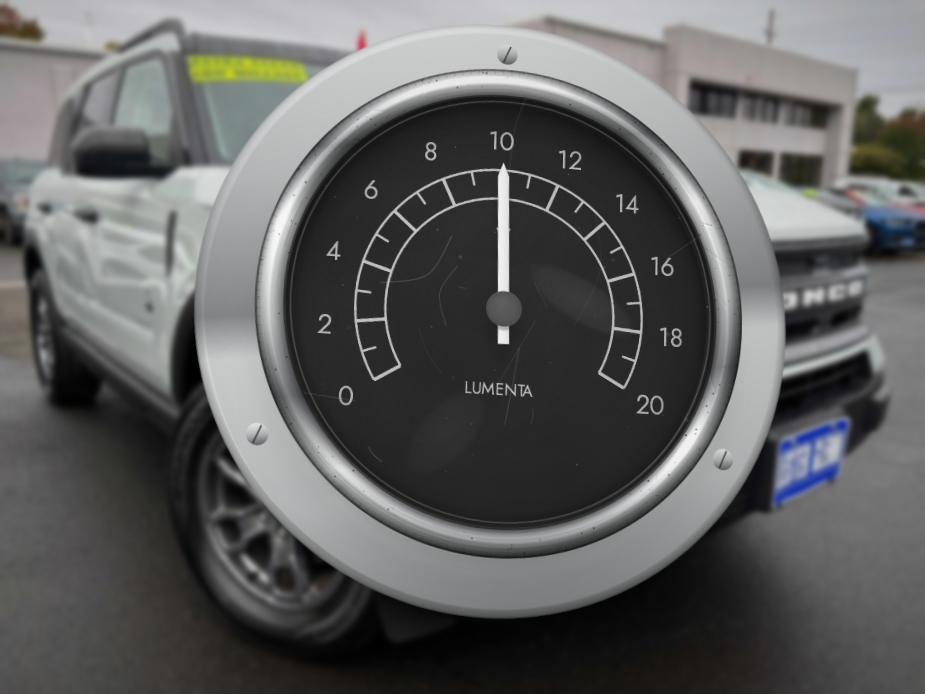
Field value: 10 V
